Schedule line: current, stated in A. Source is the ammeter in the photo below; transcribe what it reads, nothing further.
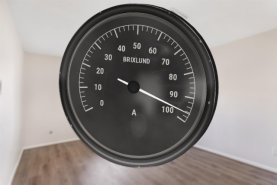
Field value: 96 A
